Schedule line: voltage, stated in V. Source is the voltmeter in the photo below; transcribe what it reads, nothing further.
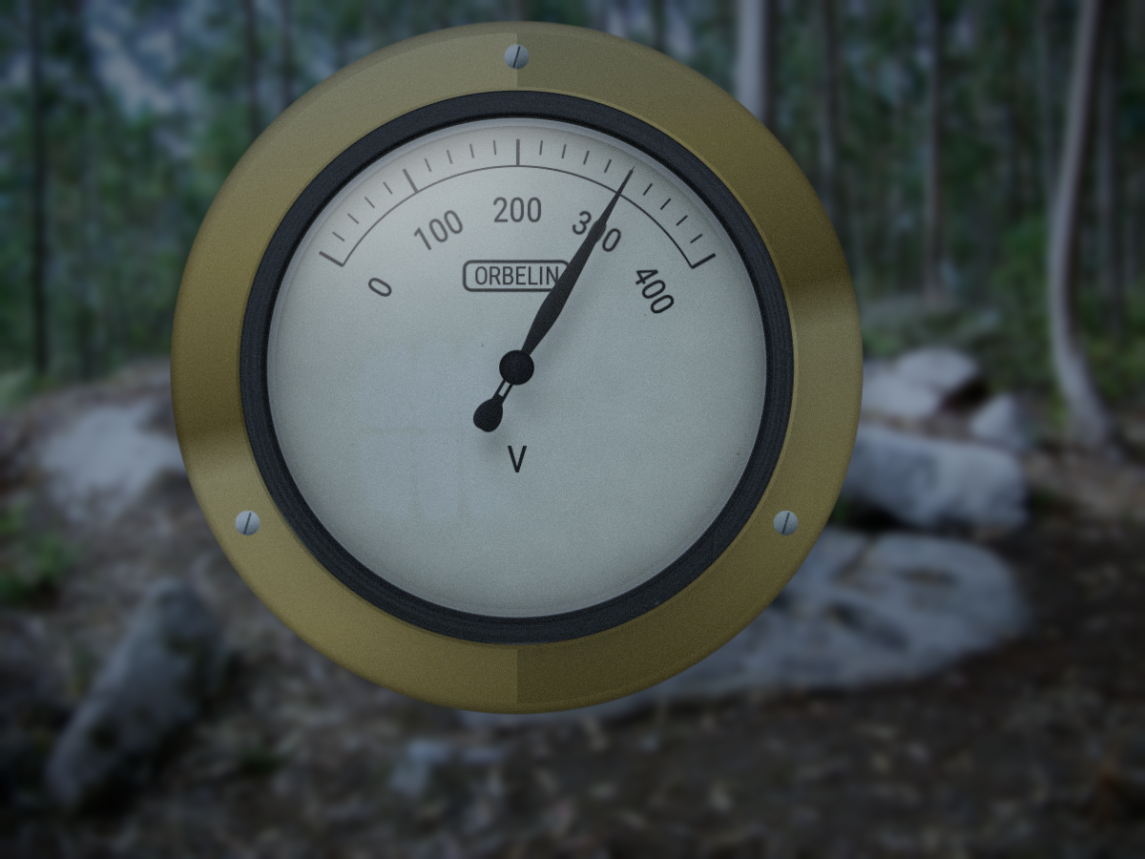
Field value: 300 V
